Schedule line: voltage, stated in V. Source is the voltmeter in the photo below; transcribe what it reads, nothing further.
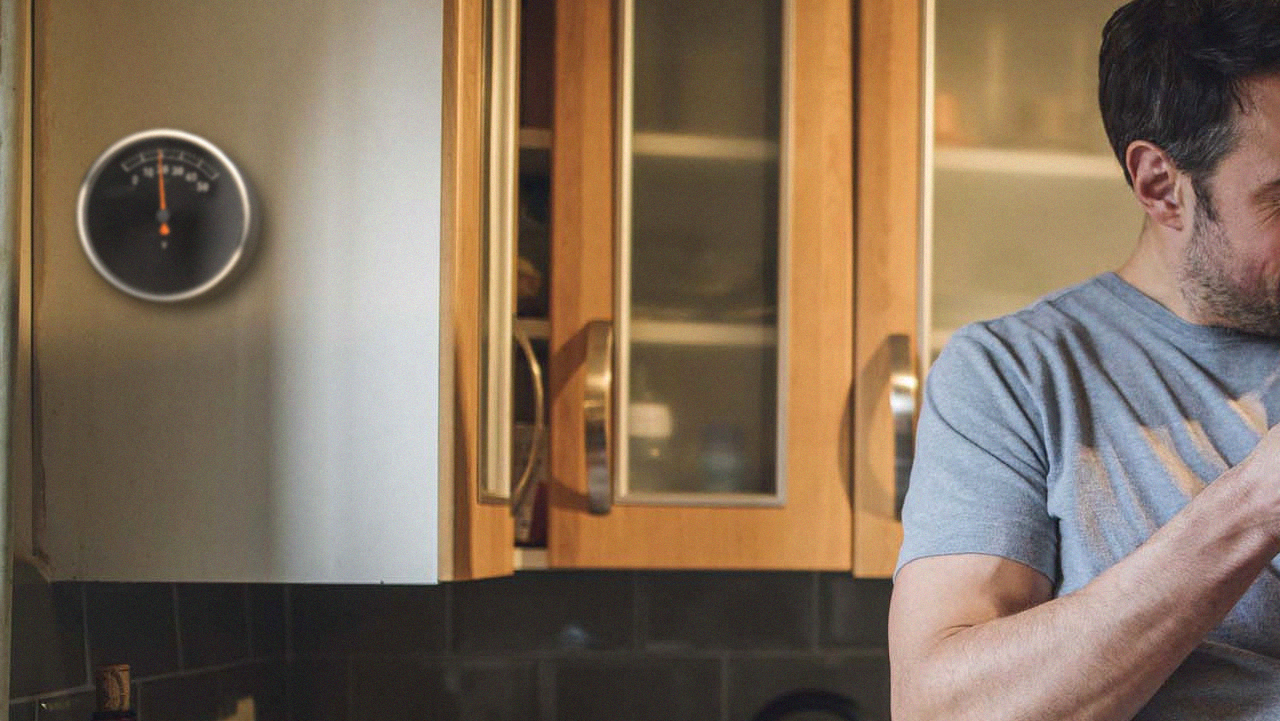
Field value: 20 V
